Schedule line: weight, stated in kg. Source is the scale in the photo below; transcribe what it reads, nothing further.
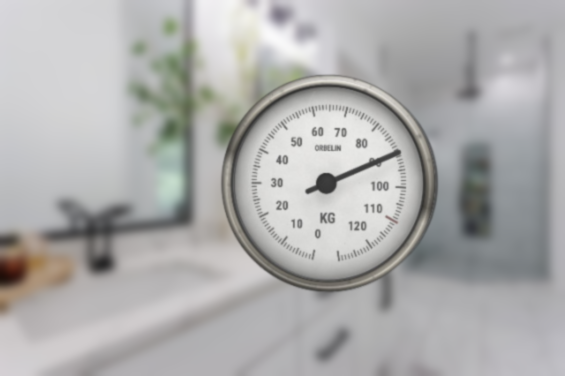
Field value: 90 kg
